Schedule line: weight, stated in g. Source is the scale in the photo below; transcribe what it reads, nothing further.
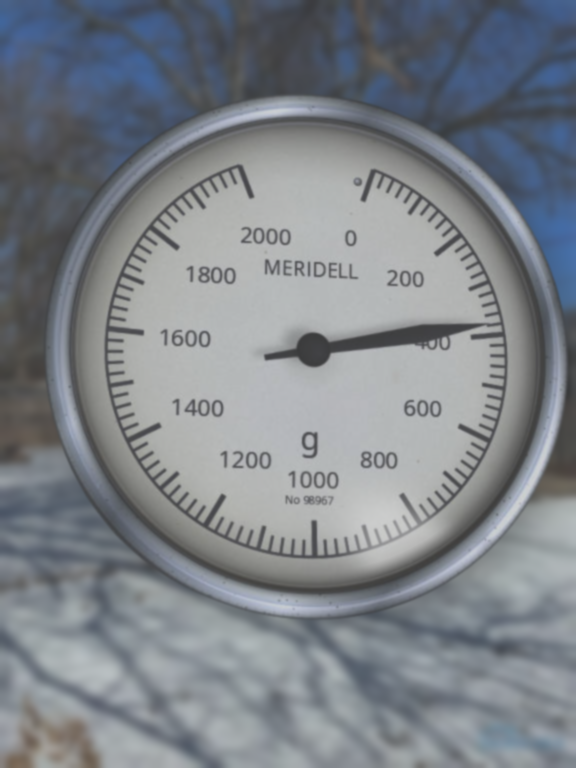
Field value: 380 g
